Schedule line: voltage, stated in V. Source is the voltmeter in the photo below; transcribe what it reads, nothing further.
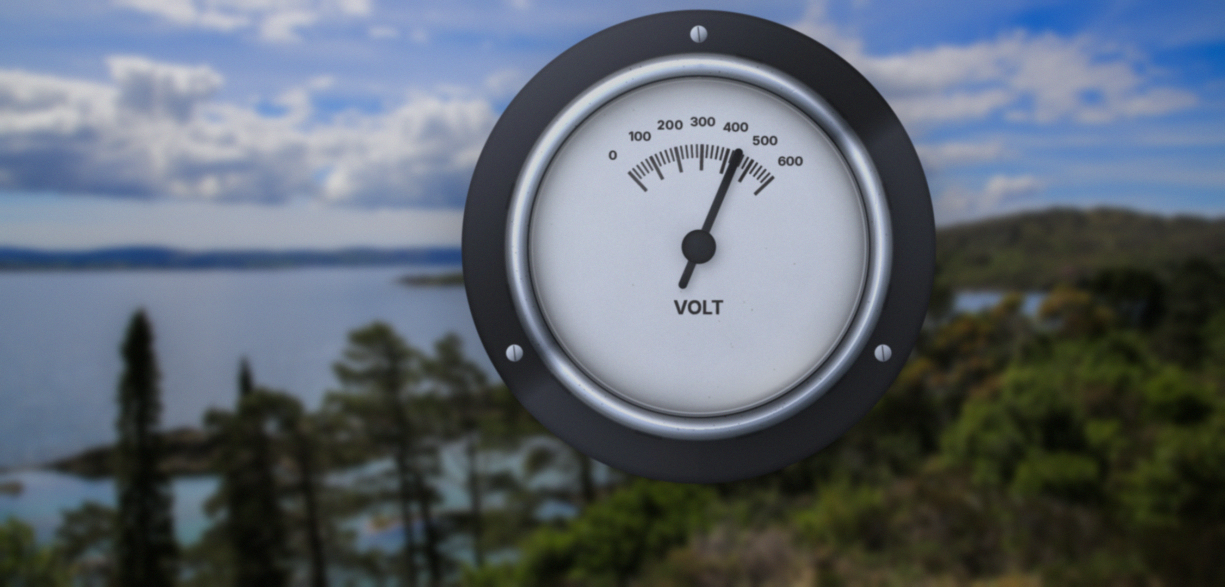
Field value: 440 V
